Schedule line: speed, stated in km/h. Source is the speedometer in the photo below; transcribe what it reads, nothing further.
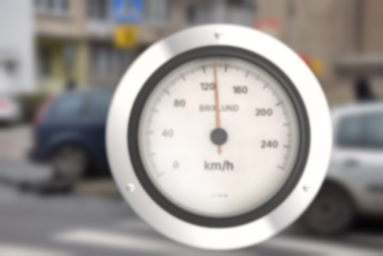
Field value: 130 km/h
